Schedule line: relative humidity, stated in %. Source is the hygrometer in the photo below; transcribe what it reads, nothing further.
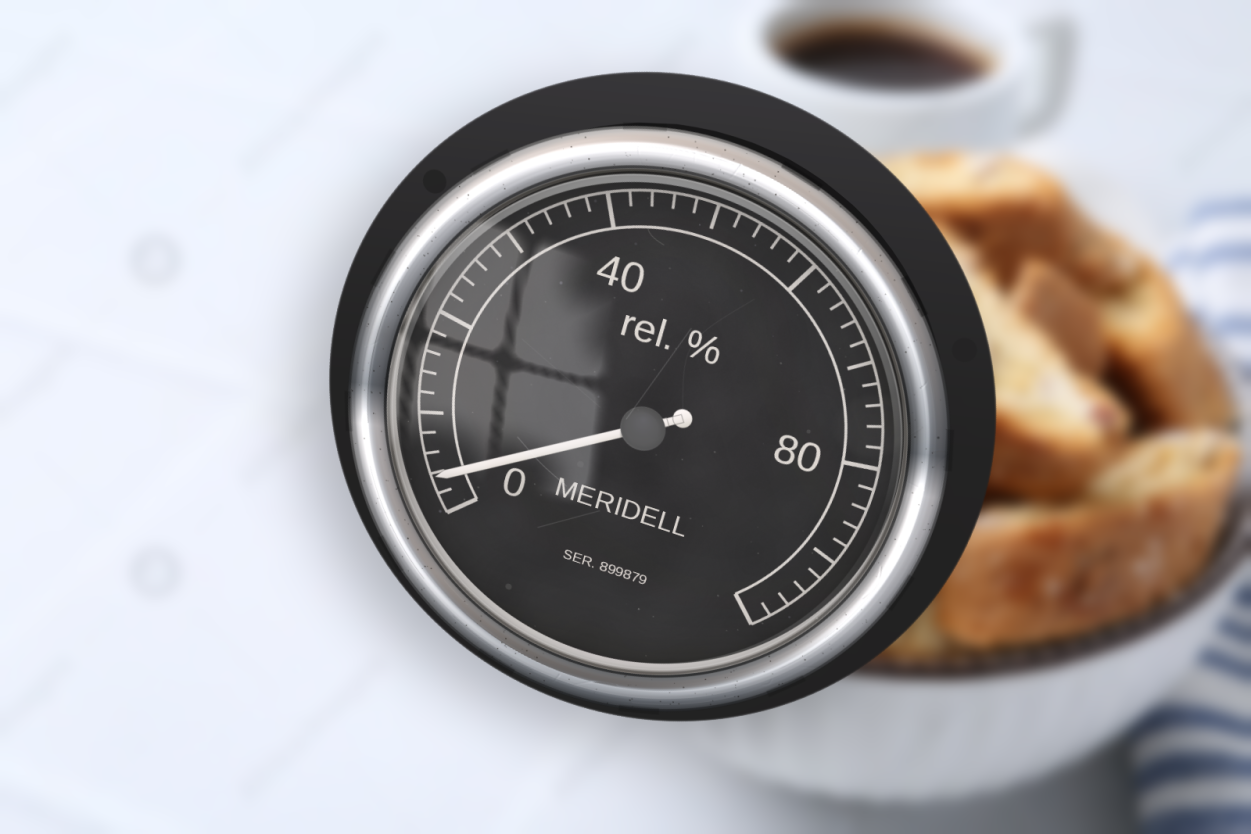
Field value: 4 %
